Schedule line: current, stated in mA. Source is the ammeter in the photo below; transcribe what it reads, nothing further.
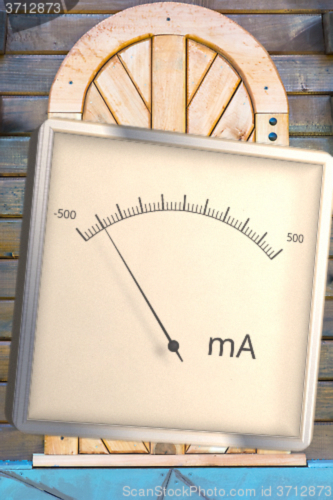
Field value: -400 mA
